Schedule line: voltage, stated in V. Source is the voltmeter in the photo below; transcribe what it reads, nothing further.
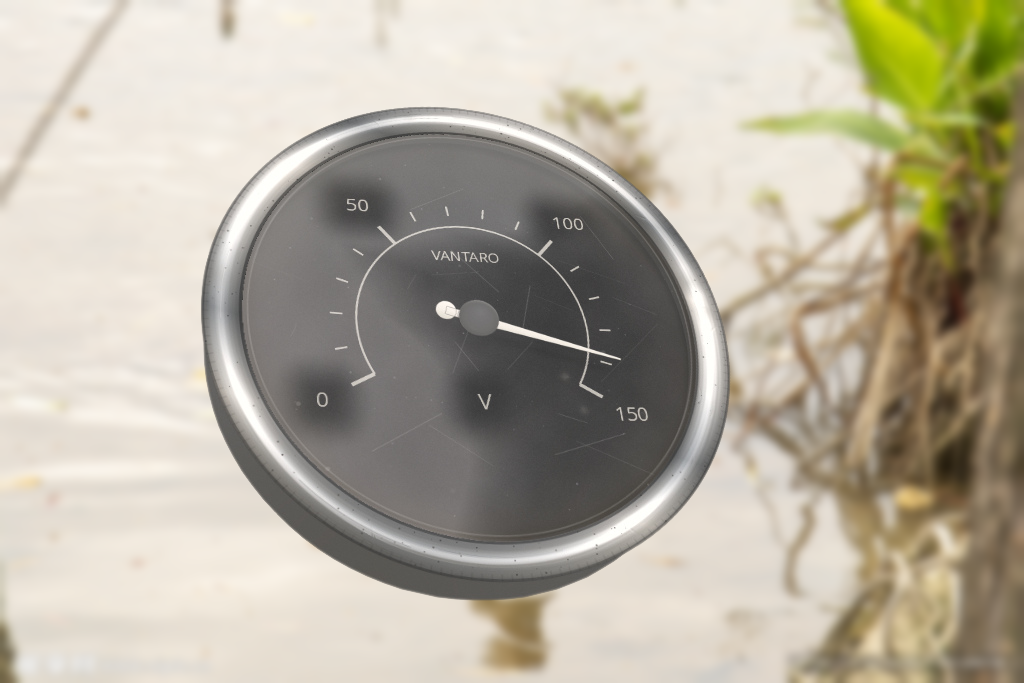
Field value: 140 V
